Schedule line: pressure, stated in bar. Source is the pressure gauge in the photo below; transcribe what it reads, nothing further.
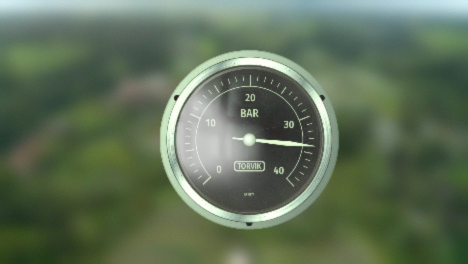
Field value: 34 bar
